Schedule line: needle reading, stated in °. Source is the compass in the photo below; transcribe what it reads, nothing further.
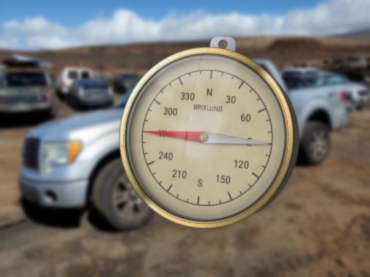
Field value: 270 °
